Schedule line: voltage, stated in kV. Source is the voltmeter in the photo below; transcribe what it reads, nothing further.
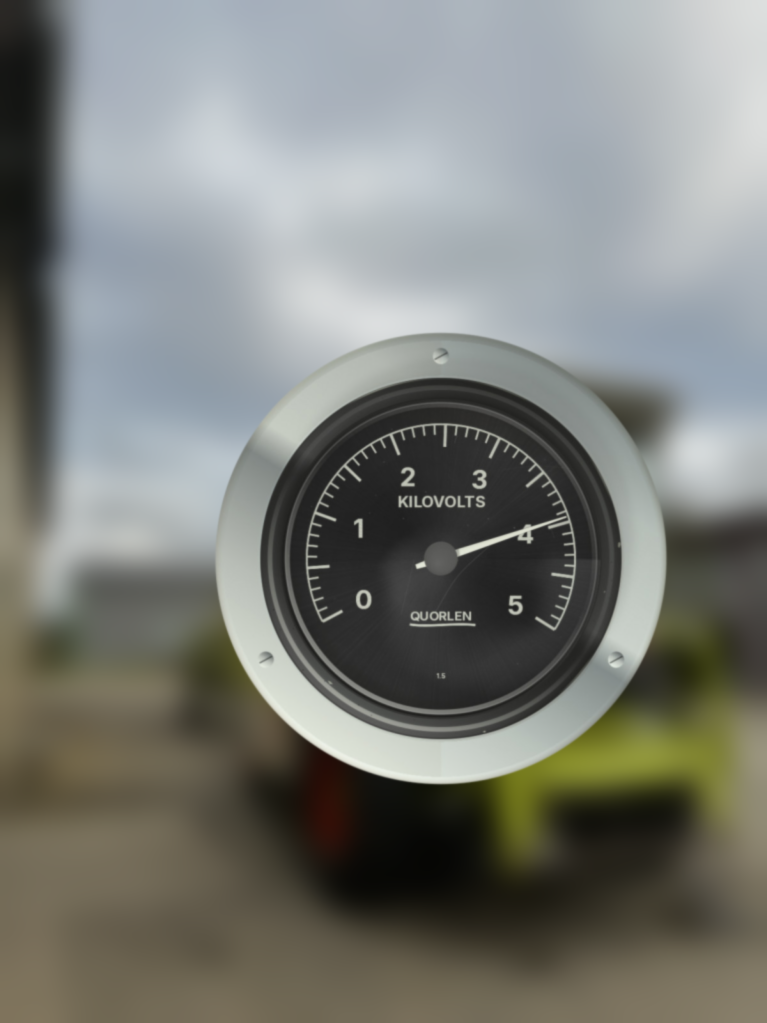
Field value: 3.95 kV
